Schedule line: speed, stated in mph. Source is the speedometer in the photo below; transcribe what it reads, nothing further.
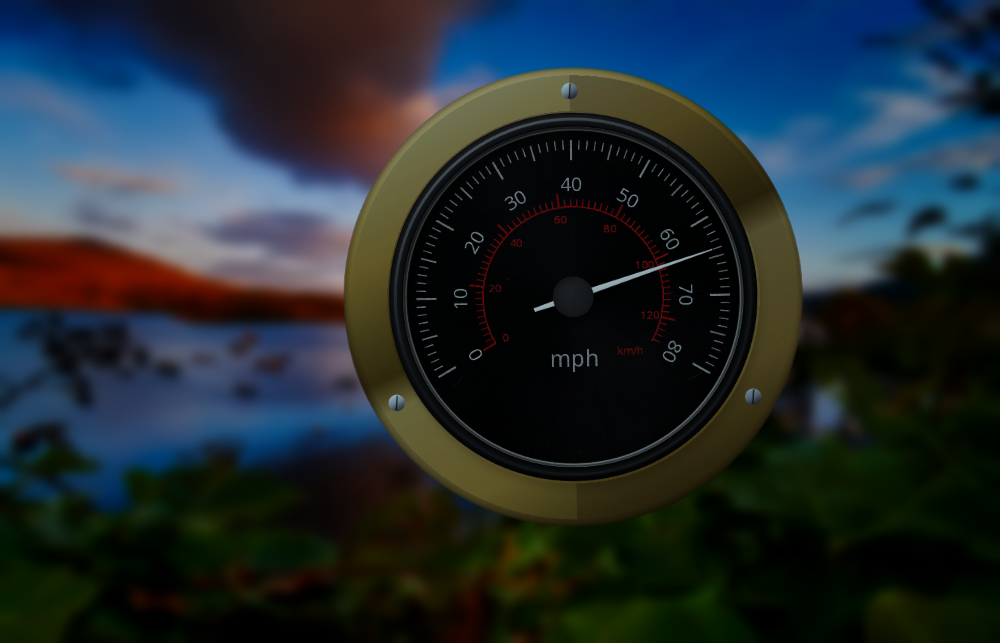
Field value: 64 mph
